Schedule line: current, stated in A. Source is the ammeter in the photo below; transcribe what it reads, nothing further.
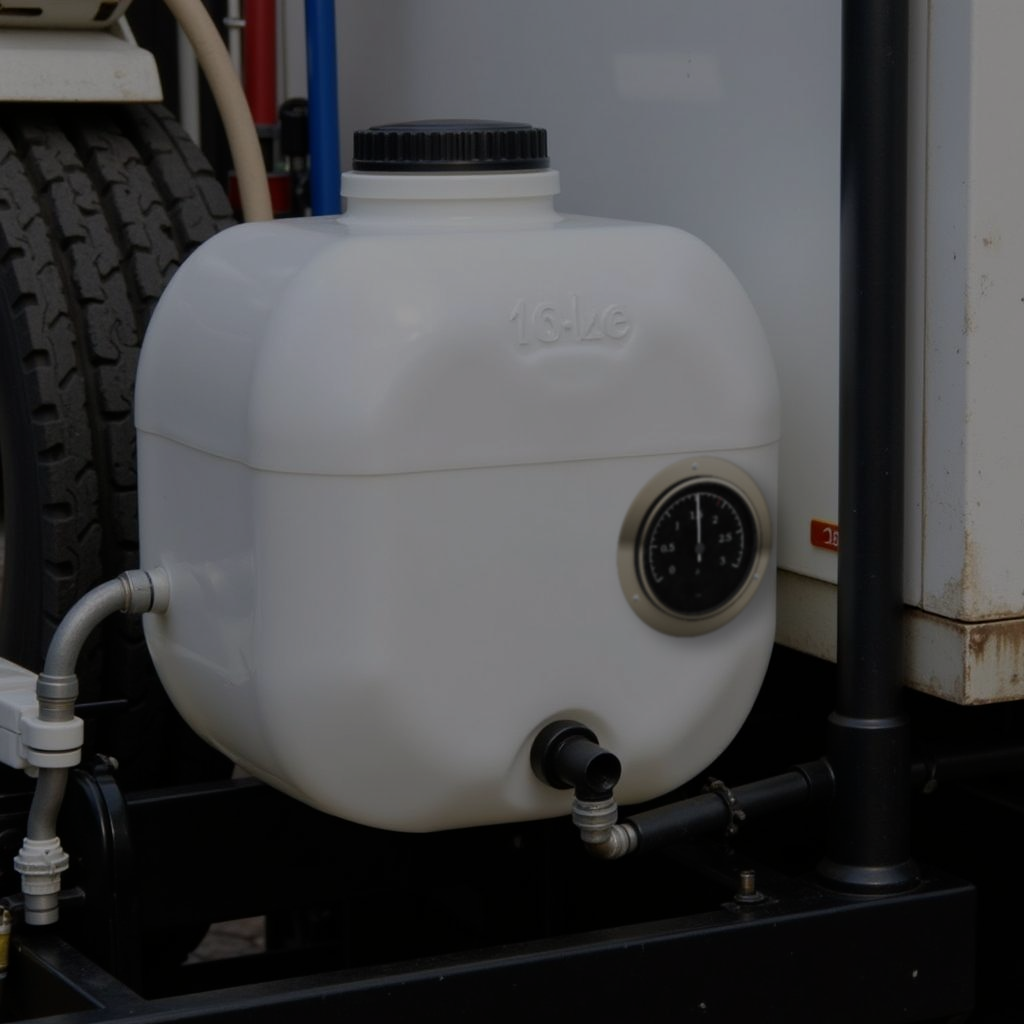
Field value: 1.5 A
